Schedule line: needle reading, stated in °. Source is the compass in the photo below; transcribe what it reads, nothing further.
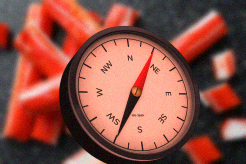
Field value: 30 °
